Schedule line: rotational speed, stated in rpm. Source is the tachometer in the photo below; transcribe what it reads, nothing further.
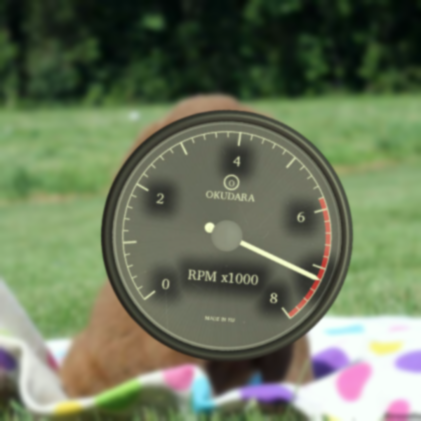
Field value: 7200 rpm
